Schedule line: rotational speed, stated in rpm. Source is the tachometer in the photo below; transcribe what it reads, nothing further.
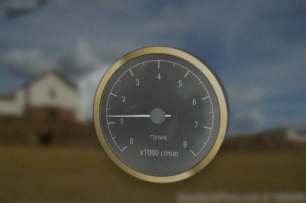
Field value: 1250 rpm
